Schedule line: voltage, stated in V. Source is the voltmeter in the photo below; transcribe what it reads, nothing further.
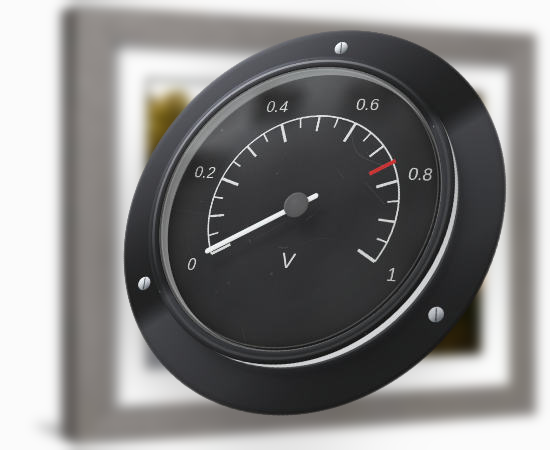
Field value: 0 V
